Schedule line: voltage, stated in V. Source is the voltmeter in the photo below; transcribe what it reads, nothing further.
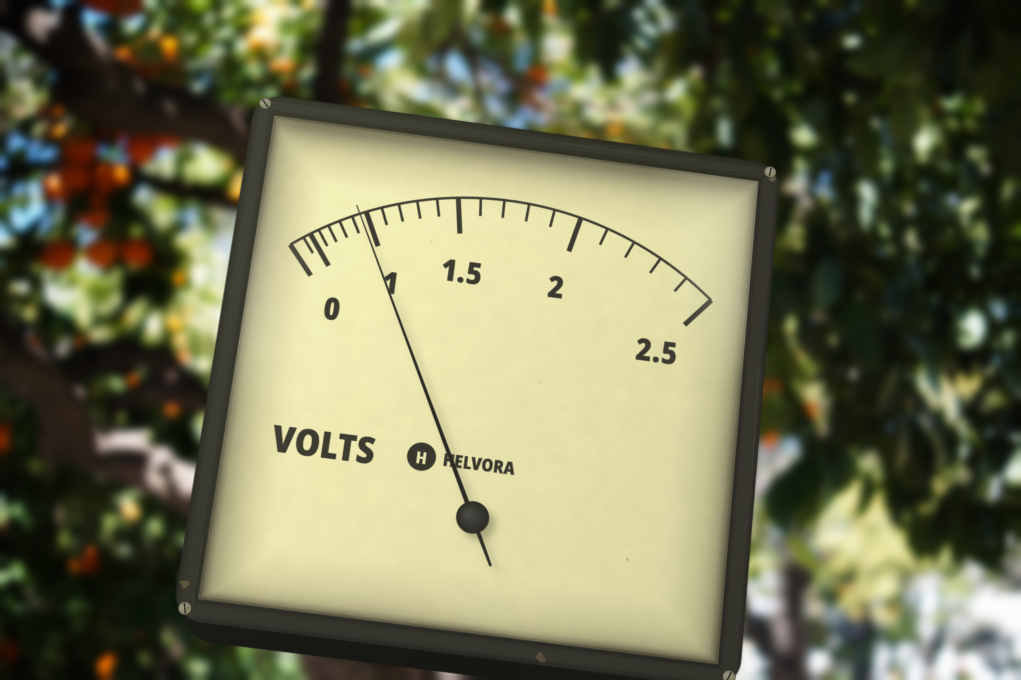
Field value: 0.95 V
